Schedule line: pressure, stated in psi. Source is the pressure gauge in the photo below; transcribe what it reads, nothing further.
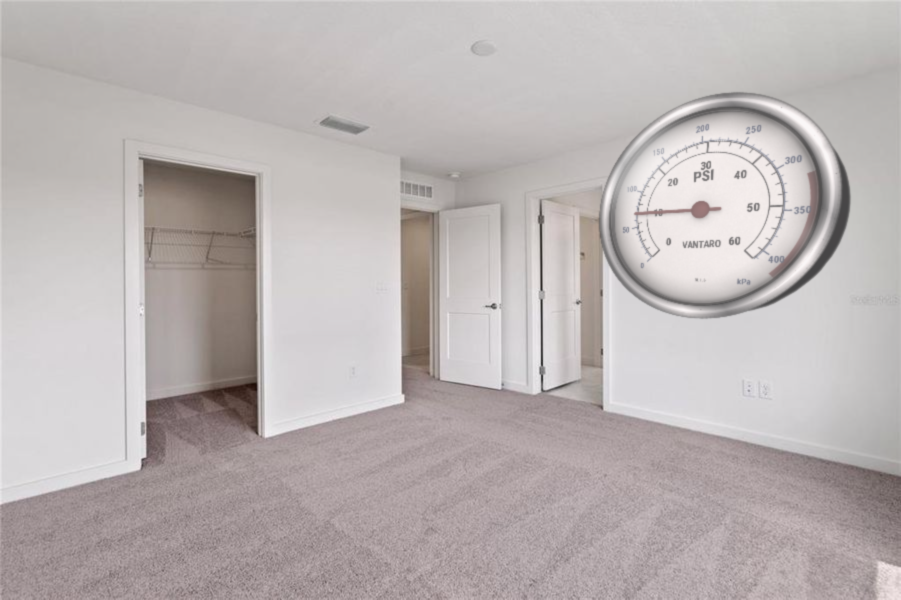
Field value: 10 psi
